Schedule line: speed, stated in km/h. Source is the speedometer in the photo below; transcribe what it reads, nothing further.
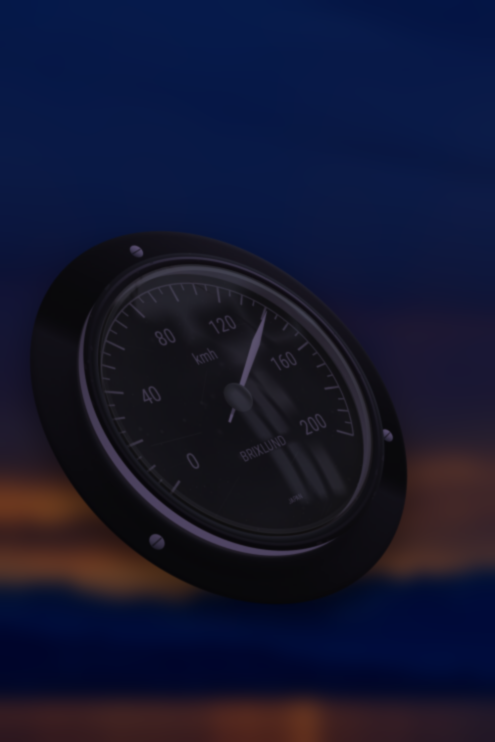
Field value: 140 km/h
